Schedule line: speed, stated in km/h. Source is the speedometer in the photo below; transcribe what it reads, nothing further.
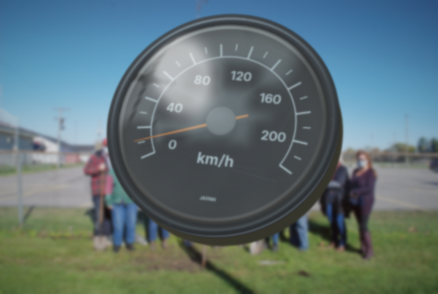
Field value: 10 km/h
